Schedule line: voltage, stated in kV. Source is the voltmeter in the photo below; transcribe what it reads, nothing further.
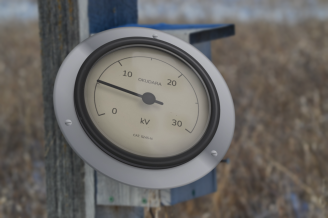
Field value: 5 kV
